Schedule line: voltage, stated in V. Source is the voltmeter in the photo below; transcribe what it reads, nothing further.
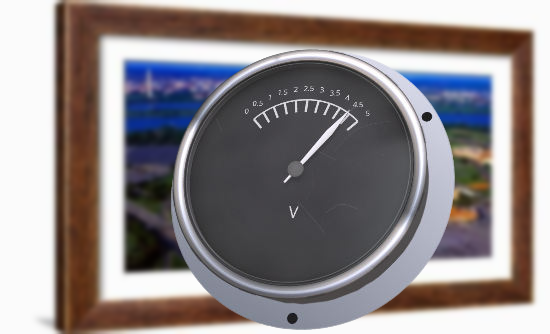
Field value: 4.5 V
